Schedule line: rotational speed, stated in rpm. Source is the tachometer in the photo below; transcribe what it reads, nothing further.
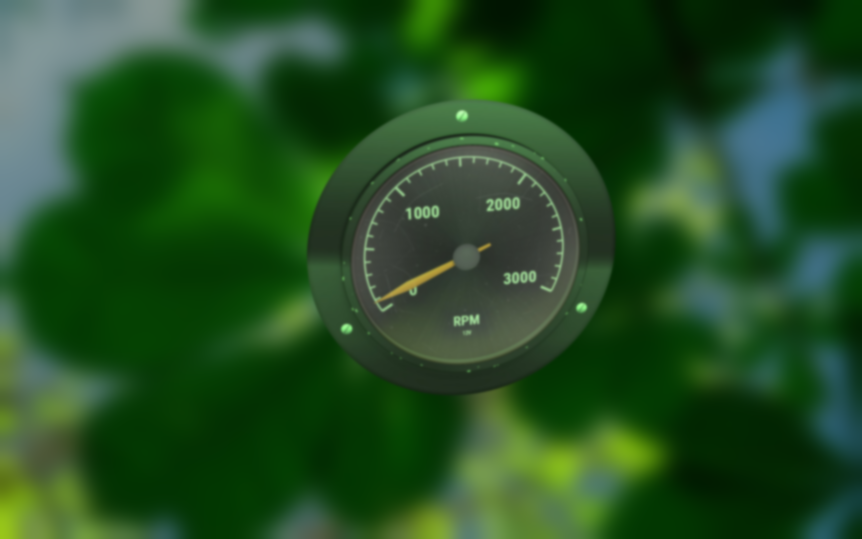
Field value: 100 rpm
